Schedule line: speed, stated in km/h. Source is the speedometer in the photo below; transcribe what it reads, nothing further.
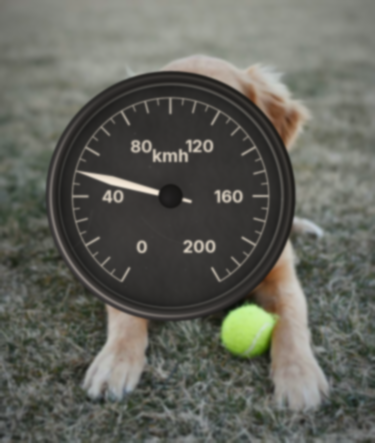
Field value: 50 km/h
